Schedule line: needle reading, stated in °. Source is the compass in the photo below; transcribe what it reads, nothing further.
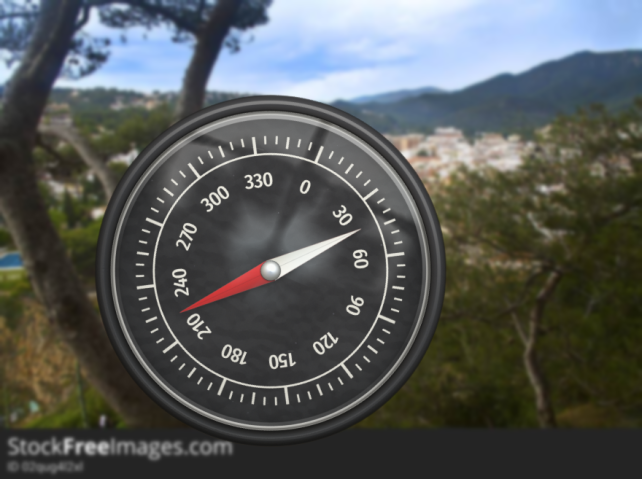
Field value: 222.5 °
